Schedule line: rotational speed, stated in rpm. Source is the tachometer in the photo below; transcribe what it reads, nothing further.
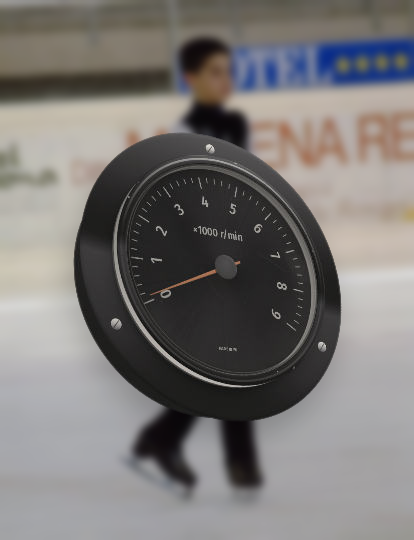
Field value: 100 rpm
